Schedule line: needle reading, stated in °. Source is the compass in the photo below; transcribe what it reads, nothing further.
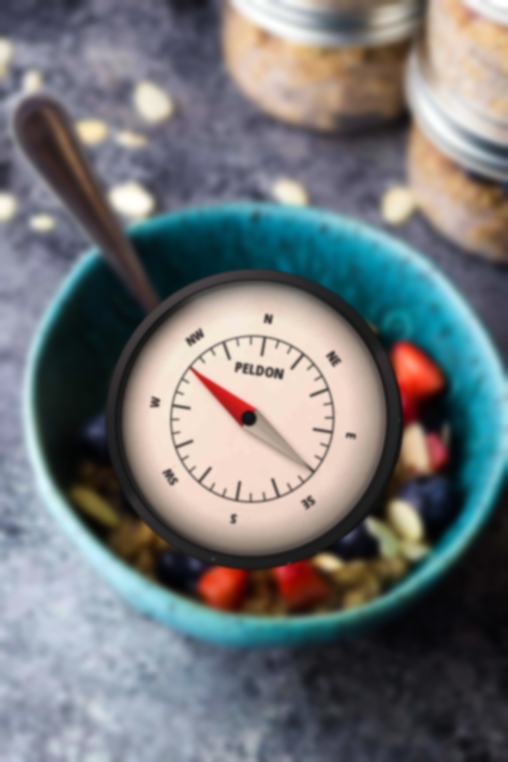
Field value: 300 °
